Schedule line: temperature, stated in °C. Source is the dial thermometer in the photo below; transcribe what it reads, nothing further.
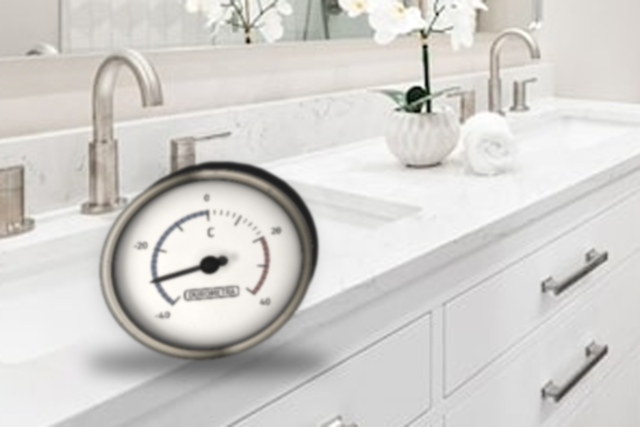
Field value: -30 °C
